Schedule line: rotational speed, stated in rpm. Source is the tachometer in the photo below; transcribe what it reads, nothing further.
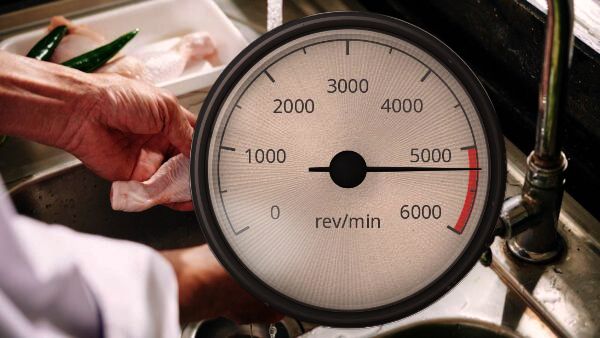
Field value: 5250 rpm
